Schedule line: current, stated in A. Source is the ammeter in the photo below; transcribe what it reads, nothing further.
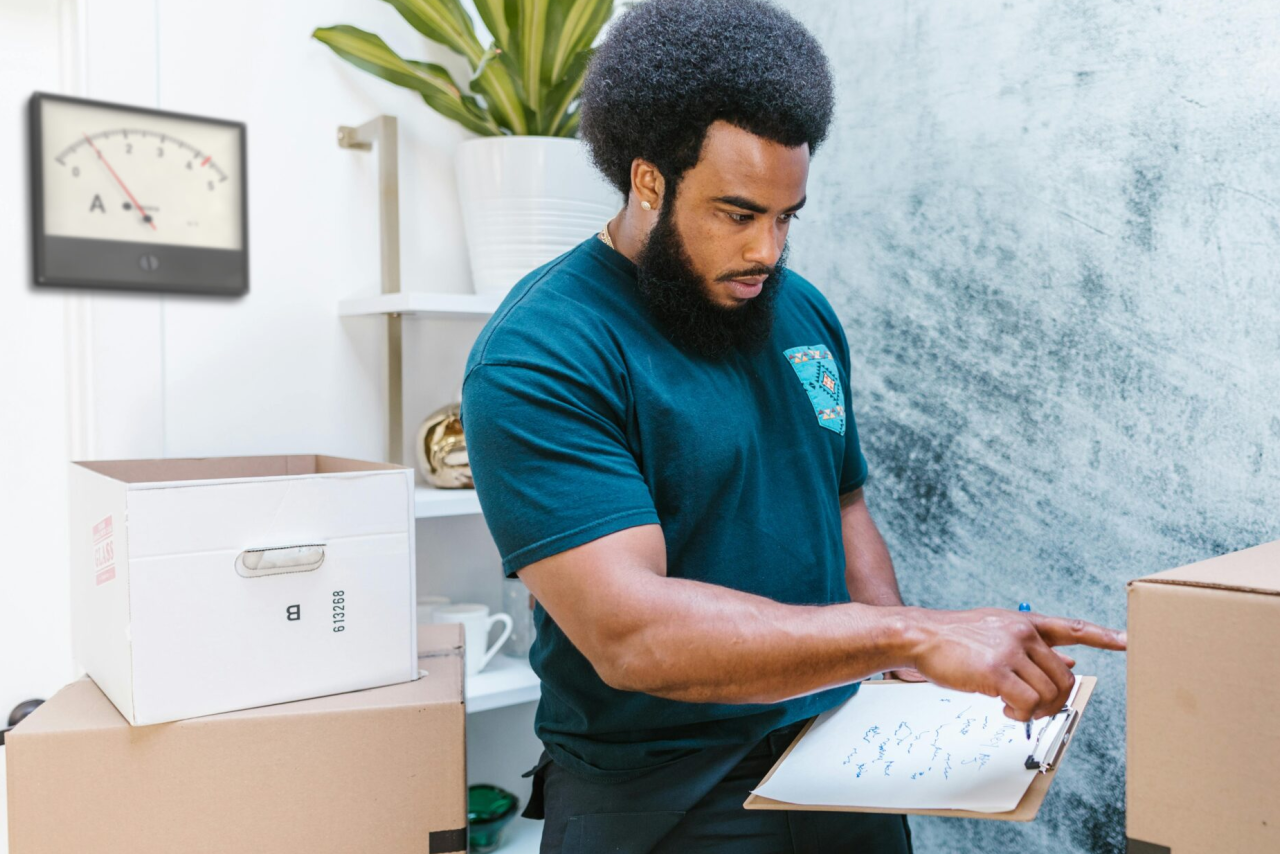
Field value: 1 A
